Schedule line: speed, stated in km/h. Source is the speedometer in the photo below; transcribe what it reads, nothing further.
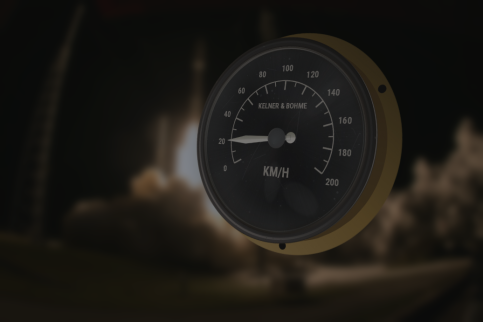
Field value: 20 km/h
